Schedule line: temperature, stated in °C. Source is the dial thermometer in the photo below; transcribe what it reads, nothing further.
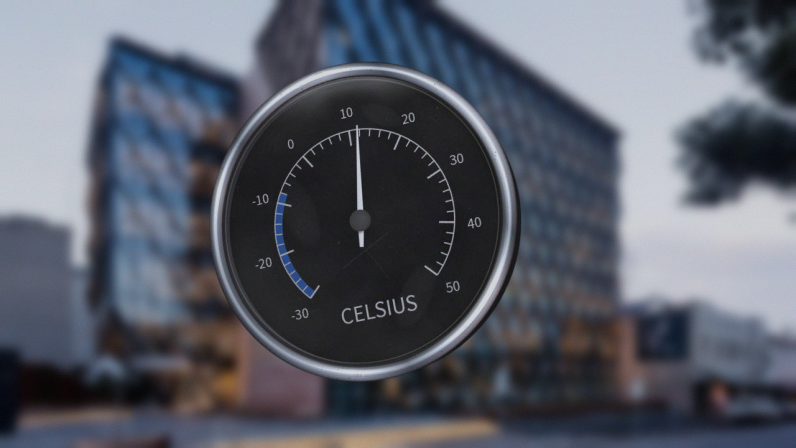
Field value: 12 °C
